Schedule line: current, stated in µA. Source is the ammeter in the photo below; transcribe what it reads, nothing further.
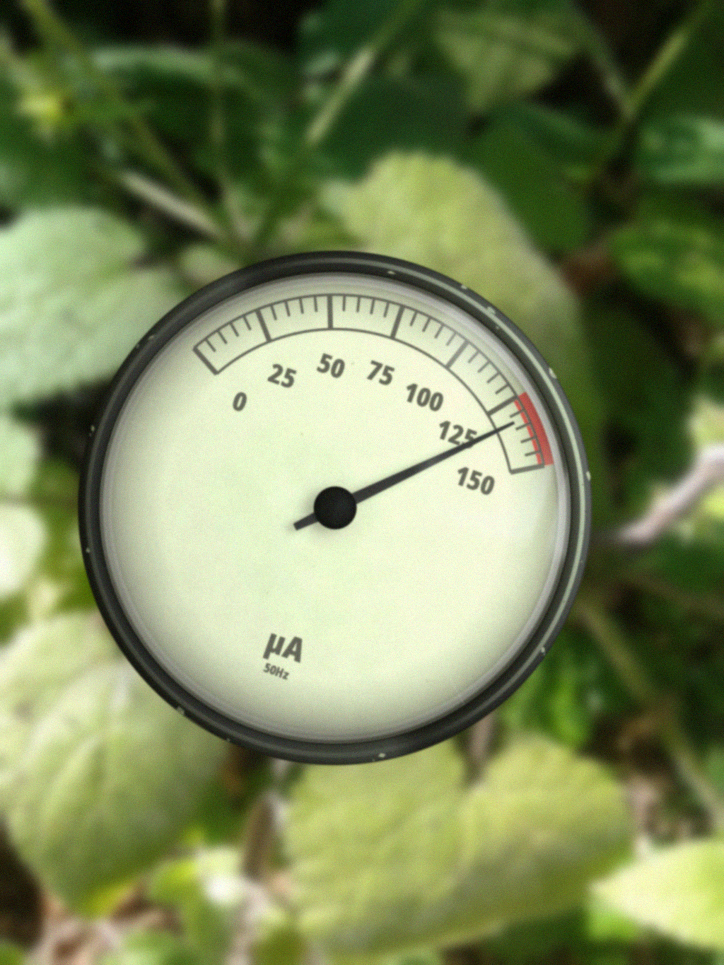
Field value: 132.5 µA
